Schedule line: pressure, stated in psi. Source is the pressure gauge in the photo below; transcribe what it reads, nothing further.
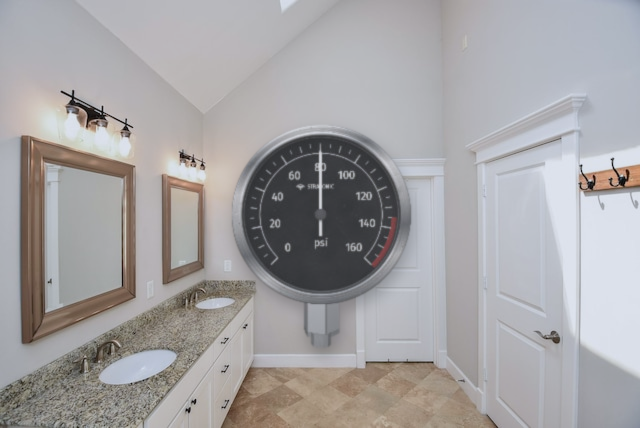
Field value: 80 psi
